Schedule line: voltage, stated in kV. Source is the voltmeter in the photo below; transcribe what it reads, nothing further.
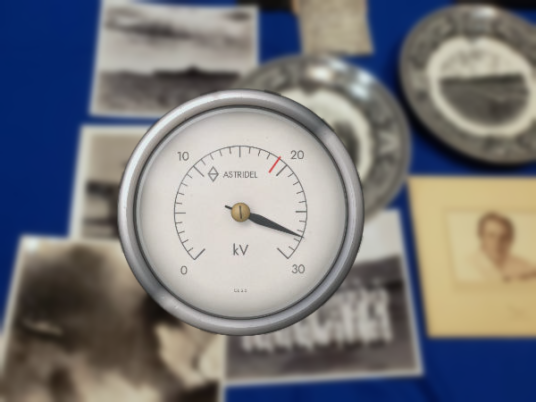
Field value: 27.5 kV
